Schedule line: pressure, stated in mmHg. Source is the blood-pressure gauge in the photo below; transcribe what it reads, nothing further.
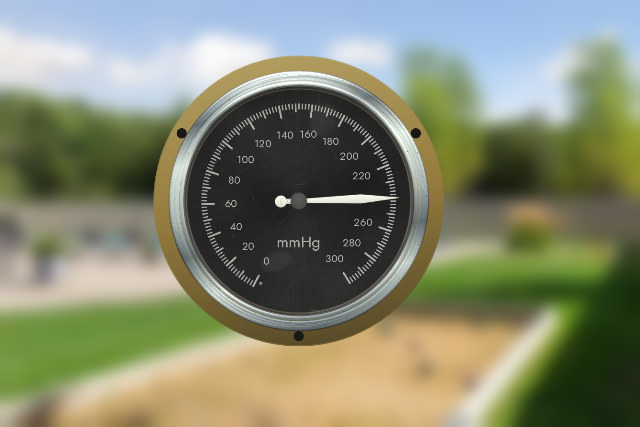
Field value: 240 mmHg
